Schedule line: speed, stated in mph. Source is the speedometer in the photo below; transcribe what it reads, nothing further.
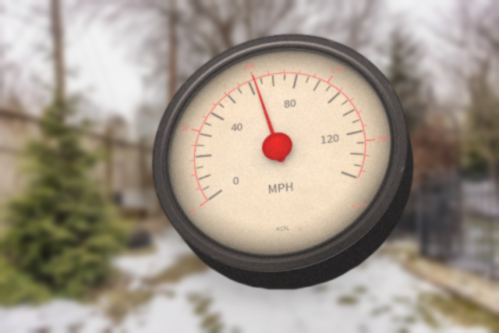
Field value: 62.5 mph
